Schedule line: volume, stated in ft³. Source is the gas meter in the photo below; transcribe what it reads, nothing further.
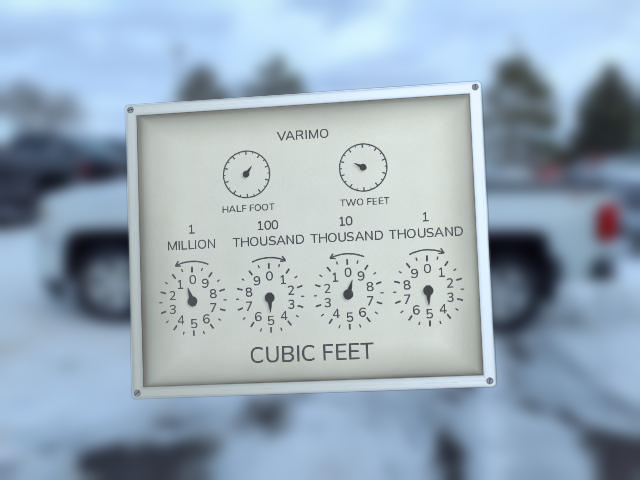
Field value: 49500 ft³
